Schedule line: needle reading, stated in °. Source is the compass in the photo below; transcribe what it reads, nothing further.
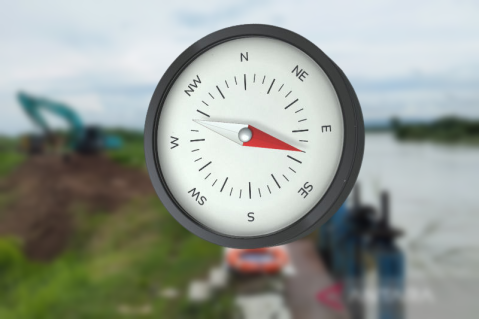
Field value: 110 °
